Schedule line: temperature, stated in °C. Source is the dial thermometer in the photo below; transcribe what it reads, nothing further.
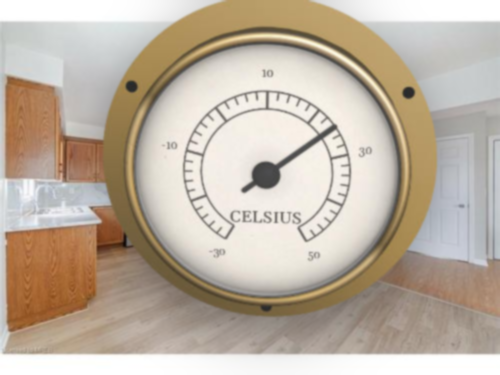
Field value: 24 °C
